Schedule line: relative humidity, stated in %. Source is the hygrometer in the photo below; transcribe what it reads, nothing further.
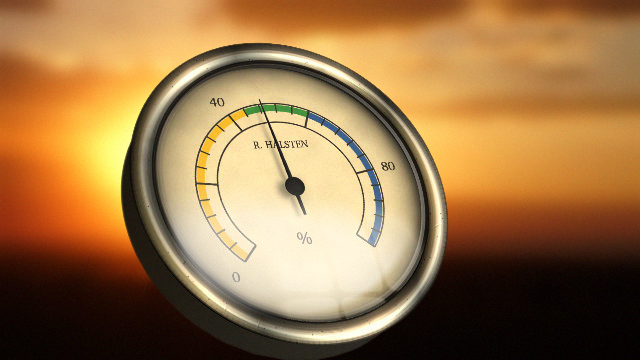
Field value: 48 %
